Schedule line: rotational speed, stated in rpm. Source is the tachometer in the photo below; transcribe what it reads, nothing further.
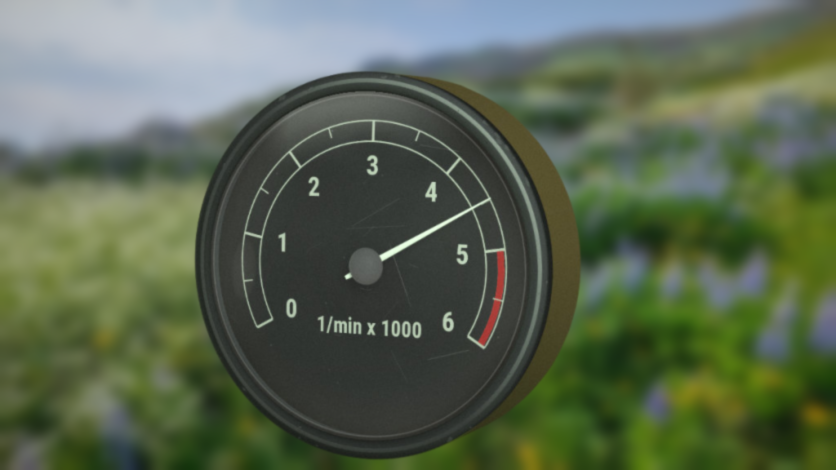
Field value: 4500 rpm
